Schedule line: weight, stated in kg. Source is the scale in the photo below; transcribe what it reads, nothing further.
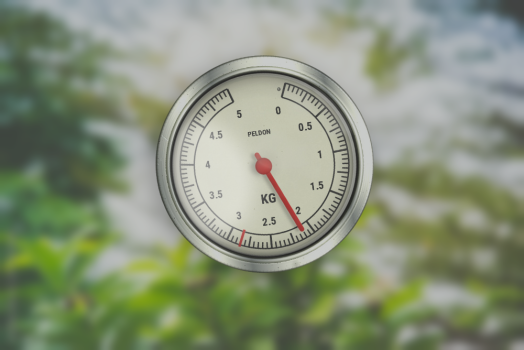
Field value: 2.1 kg
